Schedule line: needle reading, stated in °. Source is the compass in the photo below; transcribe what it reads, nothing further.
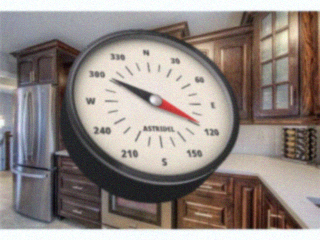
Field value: 120 °
